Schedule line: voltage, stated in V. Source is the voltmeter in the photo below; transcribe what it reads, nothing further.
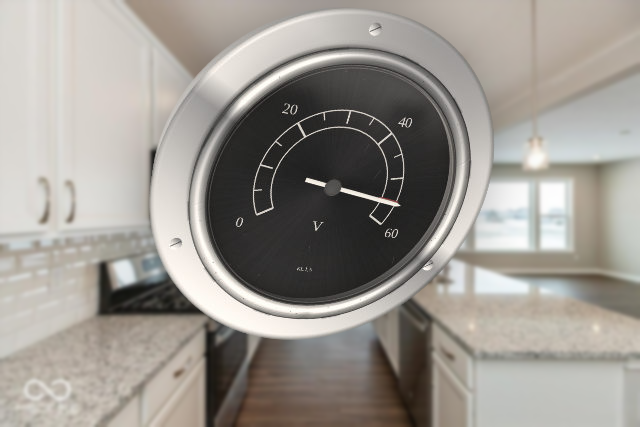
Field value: 55 V
